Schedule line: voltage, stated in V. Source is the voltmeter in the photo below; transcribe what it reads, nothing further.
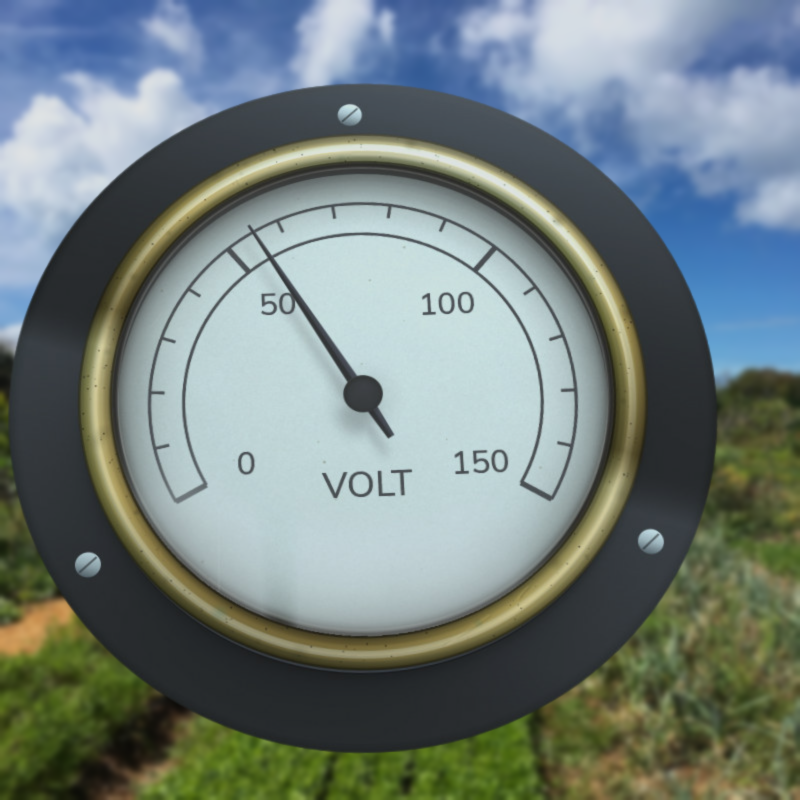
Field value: 55 V
